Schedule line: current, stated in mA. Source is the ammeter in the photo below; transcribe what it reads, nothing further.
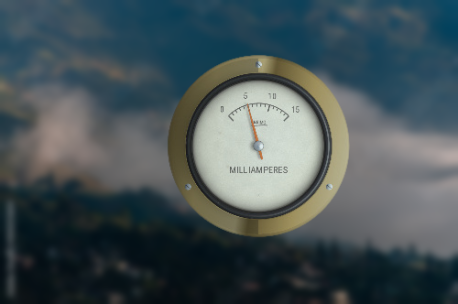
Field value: 5 mA
